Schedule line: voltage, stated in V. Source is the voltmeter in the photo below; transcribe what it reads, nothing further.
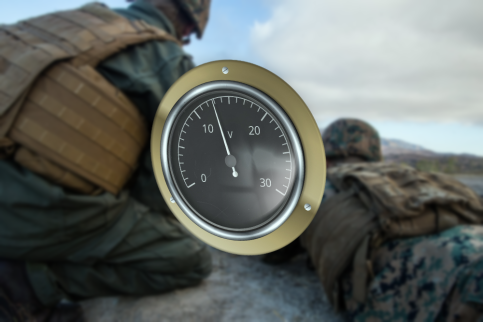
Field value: 13 V
